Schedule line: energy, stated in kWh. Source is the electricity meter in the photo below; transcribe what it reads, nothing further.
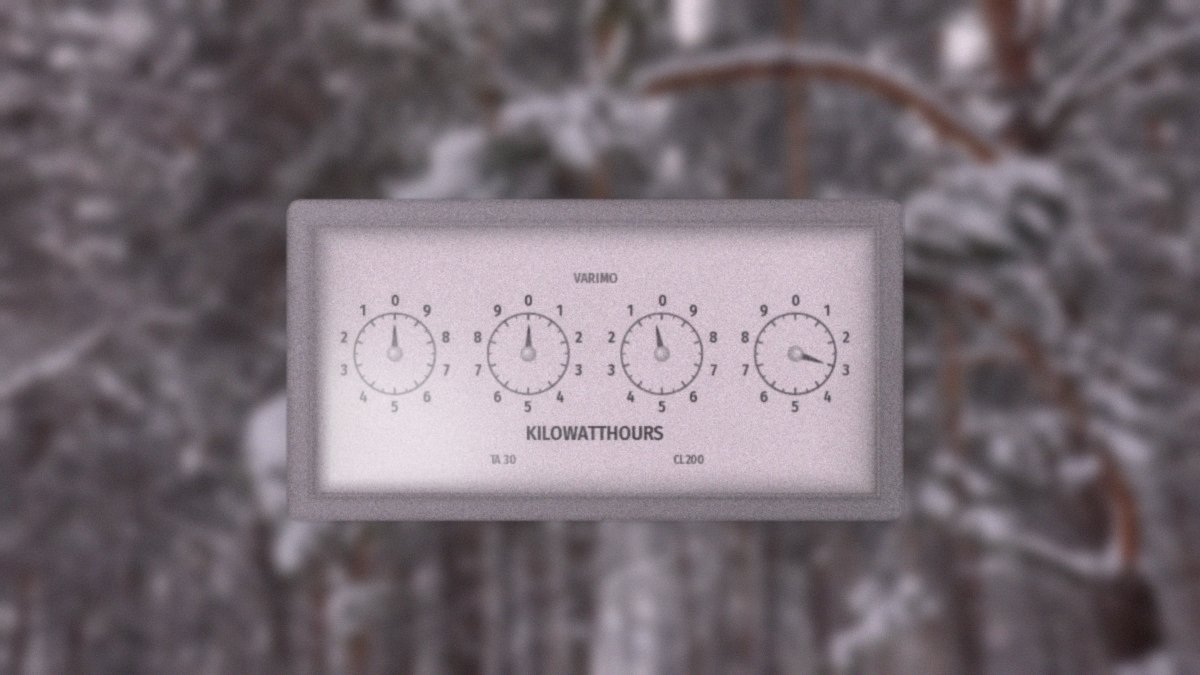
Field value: 3 kWh
